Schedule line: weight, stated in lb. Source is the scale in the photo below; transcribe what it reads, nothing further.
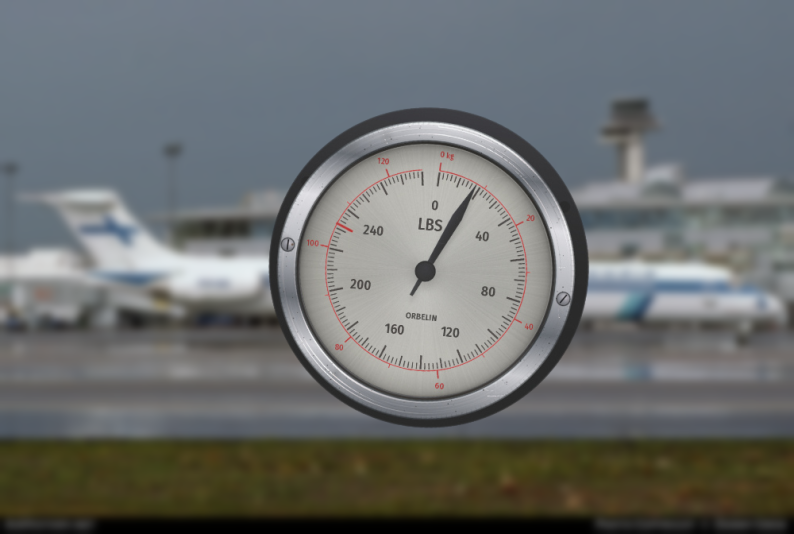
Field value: 18 lb
